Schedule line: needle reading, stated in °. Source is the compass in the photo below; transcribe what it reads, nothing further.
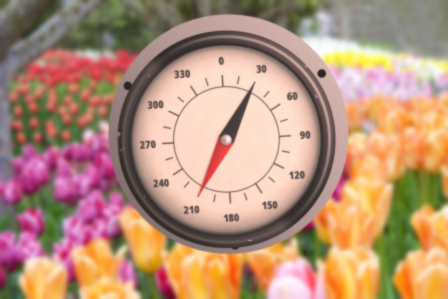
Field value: 210 °
